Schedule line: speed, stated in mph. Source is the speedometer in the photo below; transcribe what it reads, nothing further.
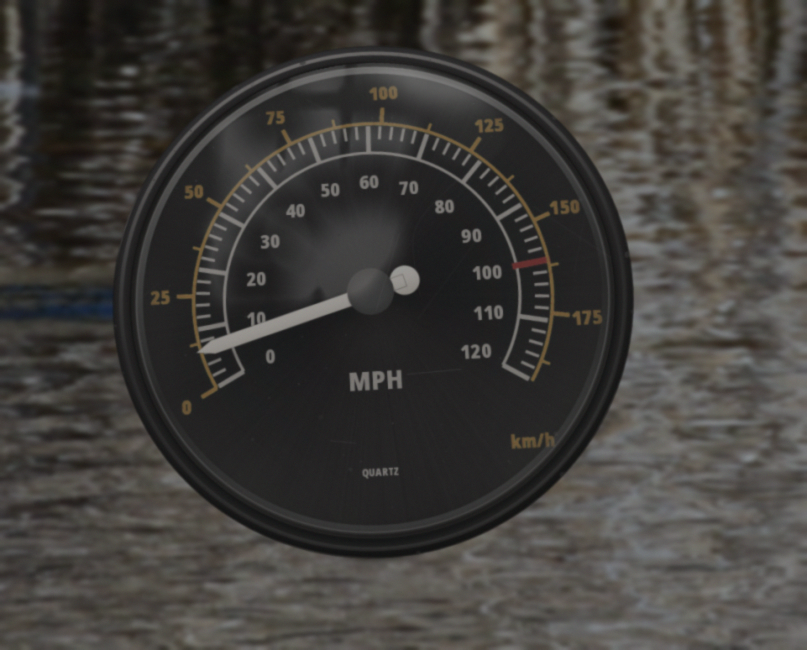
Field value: 6 mph
